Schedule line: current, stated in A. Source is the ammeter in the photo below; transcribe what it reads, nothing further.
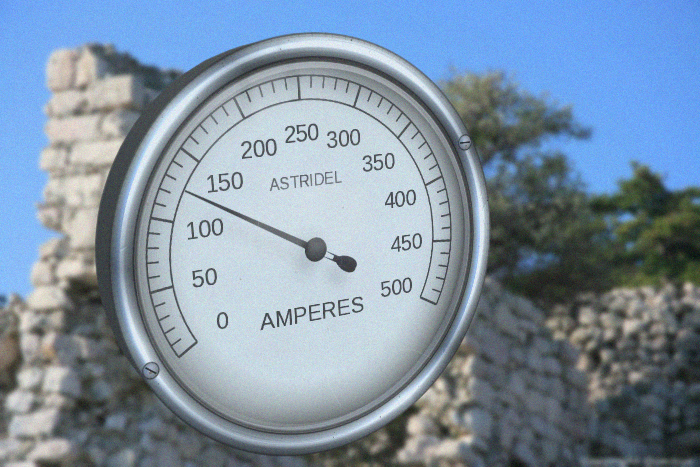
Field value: 125 A
